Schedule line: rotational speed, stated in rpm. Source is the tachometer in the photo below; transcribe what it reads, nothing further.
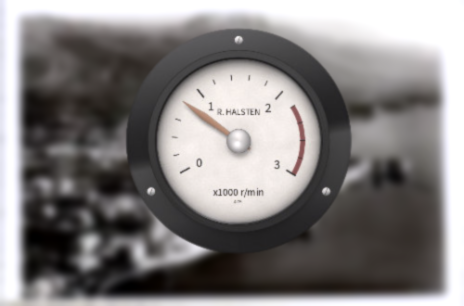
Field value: 800 rpm
